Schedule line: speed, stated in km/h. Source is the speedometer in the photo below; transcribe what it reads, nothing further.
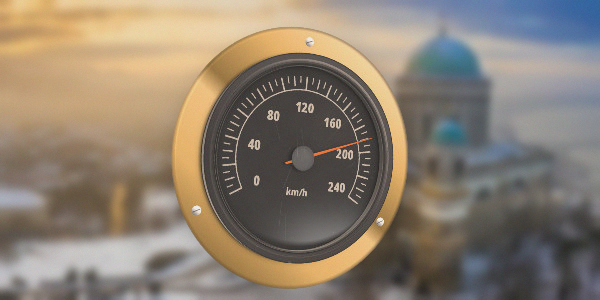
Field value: 190 km/h
